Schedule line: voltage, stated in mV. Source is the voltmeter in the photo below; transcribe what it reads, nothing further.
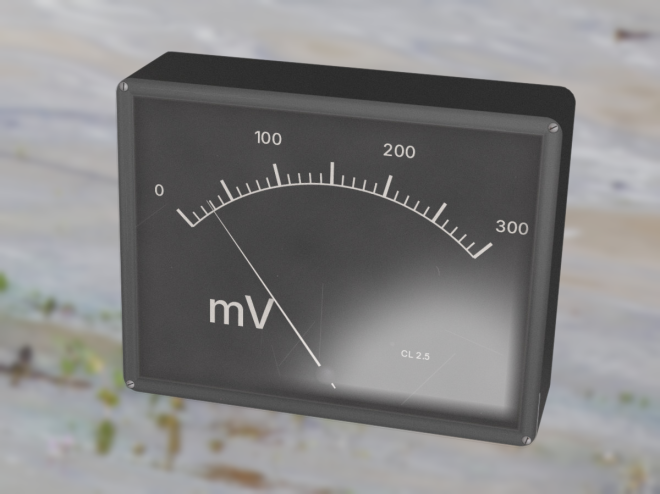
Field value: 30 mV
